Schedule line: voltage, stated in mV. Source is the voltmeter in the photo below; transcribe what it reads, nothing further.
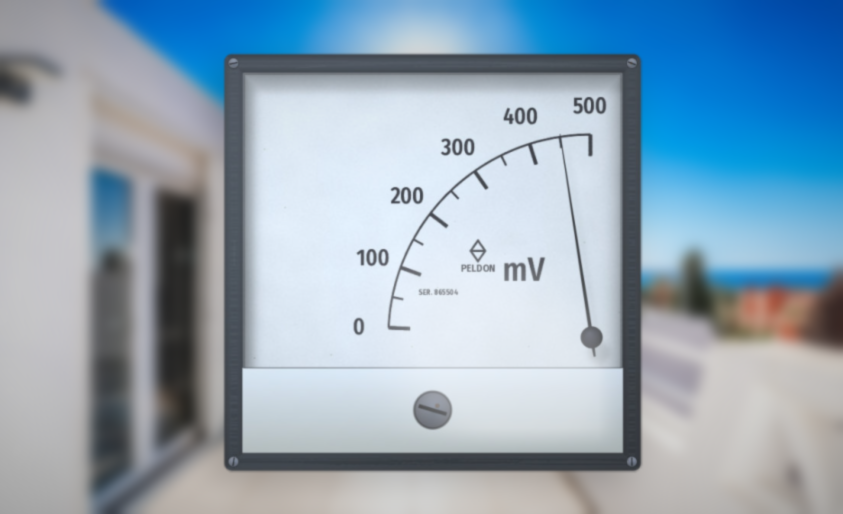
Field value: 450 mV
